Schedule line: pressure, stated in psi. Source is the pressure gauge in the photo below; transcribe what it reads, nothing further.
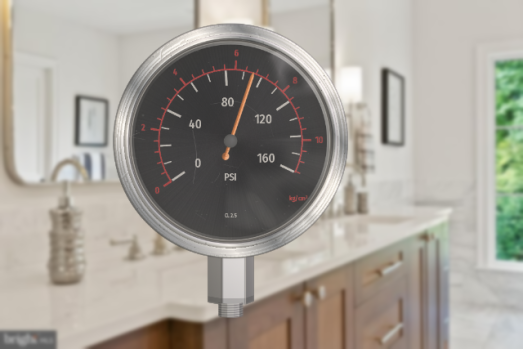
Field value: 95 psi
